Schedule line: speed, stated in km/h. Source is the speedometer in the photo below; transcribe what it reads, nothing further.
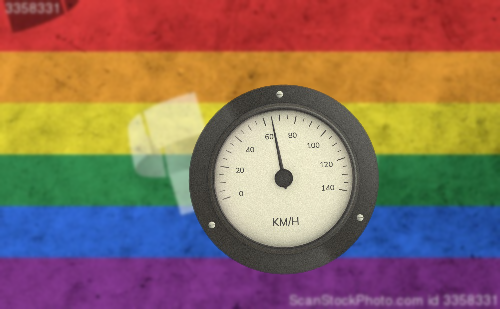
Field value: 65 km/h
